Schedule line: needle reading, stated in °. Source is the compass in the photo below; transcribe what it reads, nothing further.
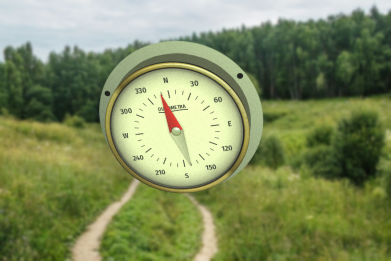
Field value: 350 °
